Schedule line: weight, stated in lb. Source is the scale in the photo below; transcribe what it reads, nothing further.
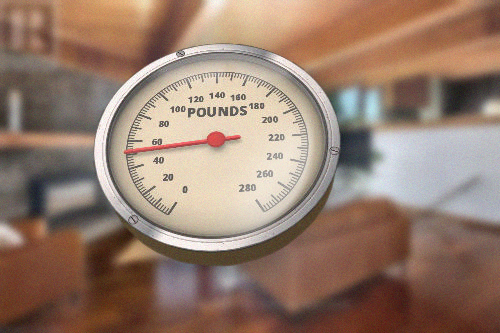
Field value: 50 lb
